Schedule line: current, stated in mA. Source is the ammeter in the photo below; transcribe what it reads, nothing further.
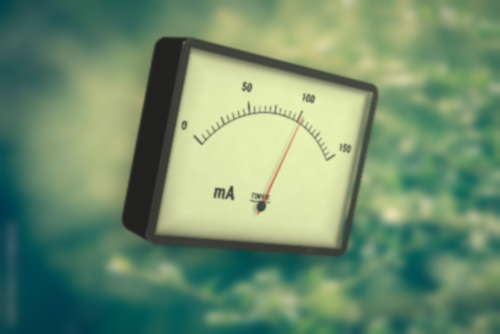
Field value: 100 mA
